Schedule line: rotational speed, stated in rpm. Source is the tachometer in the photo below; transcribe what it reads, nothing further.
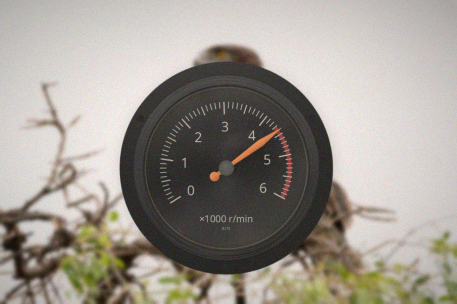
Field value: 4400 rpm
